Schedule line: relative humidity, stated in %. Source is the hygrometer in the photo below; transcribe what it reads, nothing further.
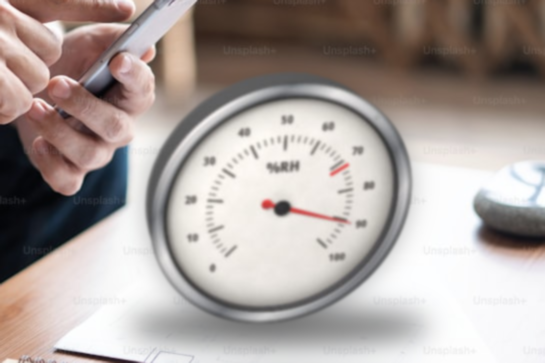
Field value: 90 %
